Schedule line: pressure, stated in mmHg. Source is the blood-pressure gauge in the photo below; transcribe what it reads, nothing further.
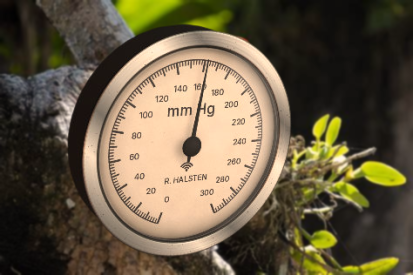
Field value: 160 mmHg
